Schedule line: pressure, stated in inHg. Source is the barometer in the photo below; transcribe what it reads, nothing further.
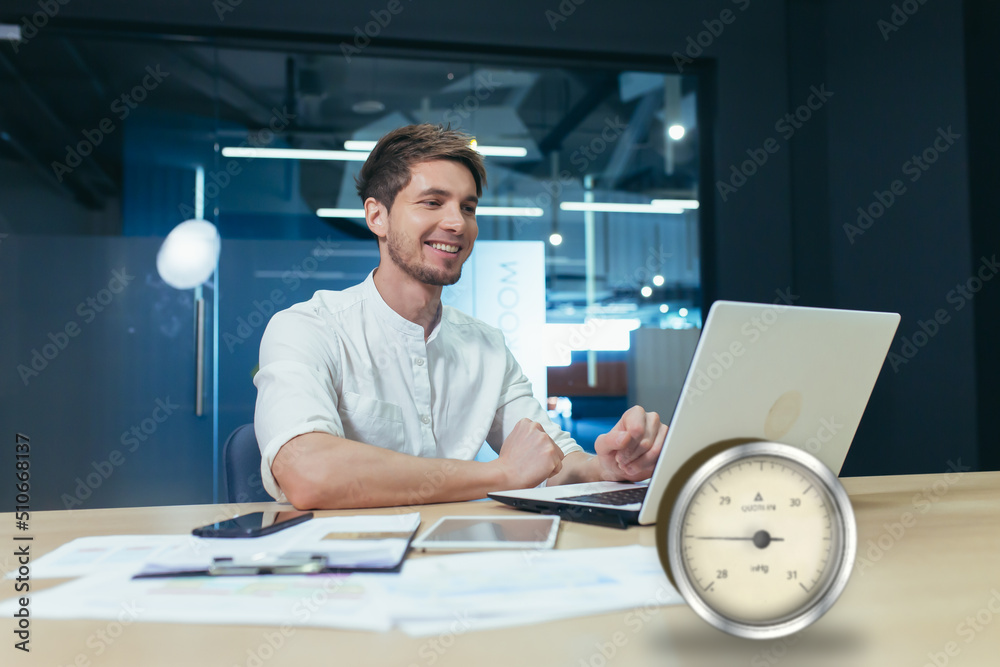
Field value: 28.5 inHg
